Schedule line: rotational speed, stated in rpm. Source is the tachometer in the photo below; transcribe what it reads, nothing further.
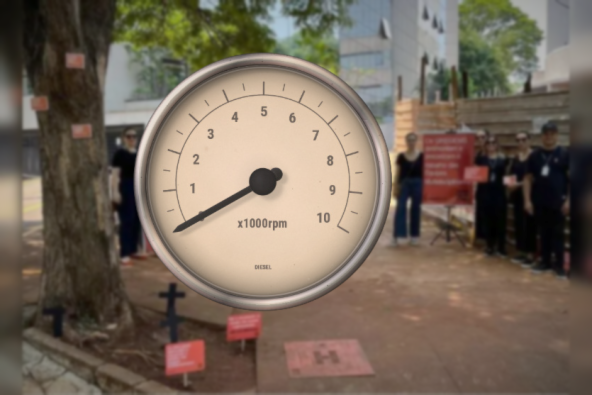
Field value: 0 rpm
